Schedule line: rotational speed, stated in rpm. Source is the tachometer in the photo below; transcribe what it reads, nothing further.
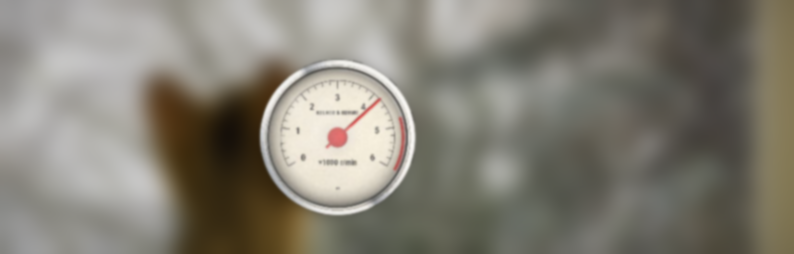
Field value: 4200 rpm
